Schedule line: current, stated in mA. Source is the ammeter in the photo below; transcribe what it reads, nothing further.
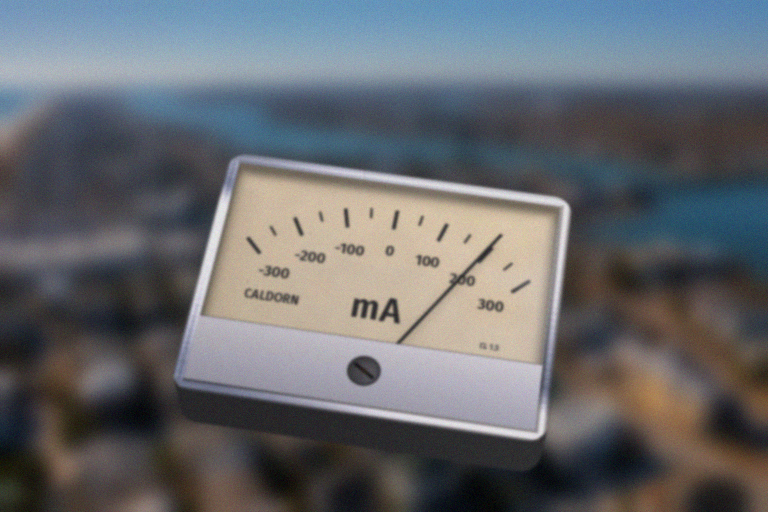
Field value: 200 mA
